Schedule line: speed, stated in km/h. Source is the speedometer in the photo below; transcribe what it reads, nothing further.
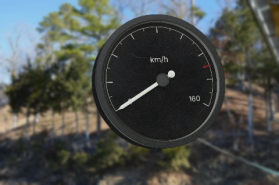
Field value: 0 km/h
